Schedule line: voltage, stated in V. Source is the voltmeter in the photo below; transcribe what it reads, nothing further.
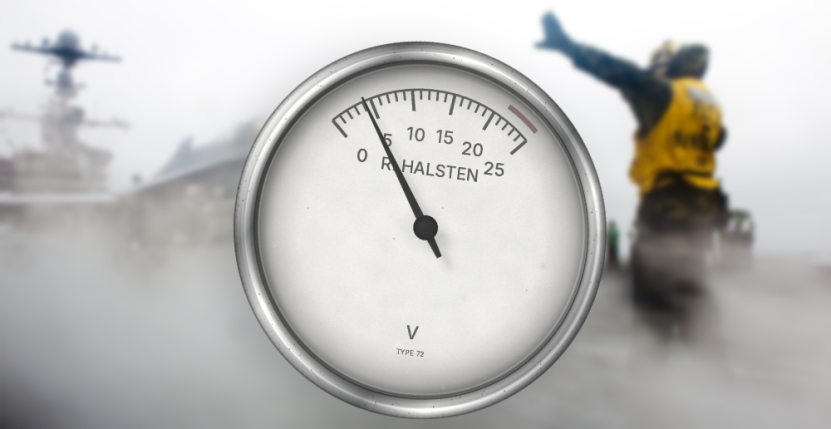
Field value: 4 V
